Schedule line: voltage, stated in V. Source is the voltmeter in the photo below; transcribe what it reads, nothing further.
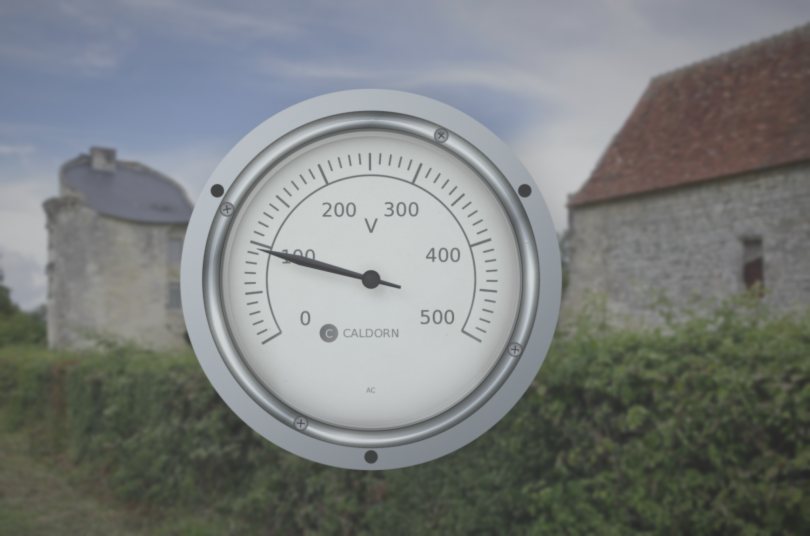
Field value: 95 V
